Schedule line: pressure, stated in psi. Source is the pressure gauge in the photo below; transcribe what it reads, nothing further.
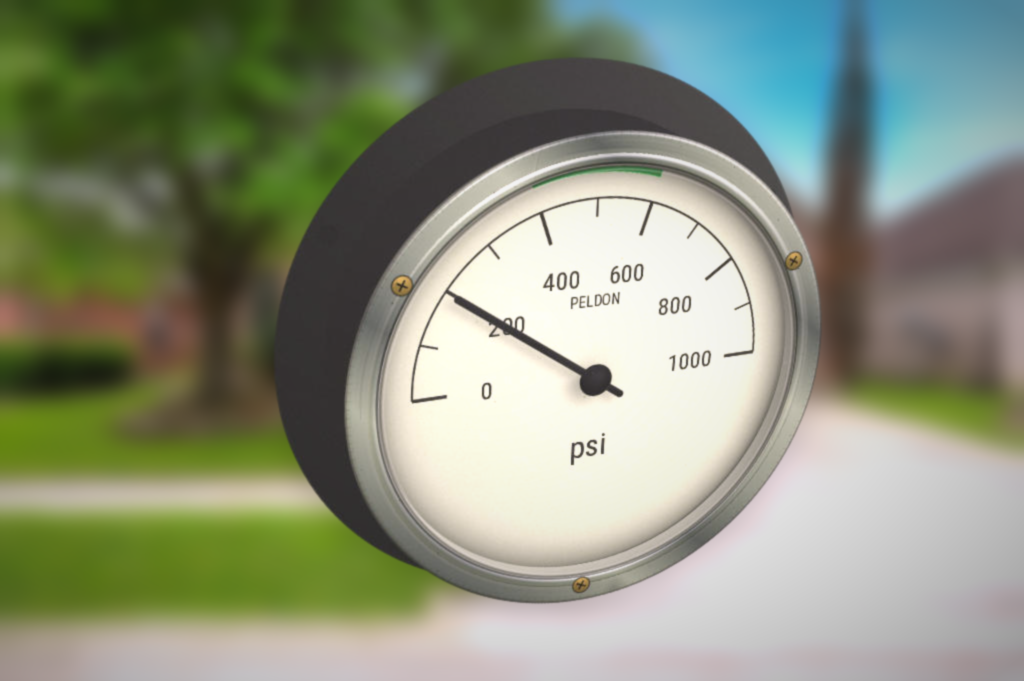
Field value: 200 psi
